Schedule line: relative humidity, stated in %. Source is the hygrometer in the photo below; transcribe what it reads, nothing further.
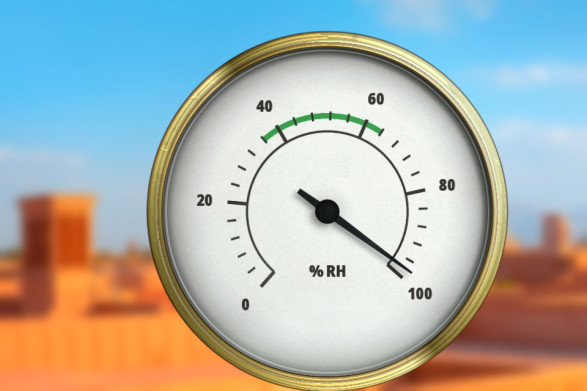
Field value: 98 %
